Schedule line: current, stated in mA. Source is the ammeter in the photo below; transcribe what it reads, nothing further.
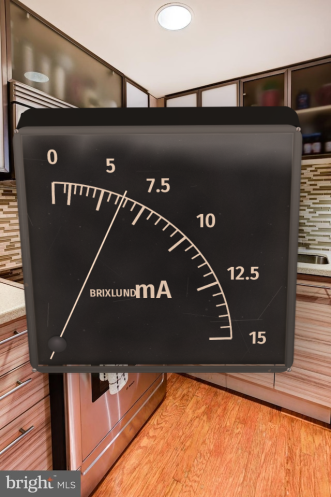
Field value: 6.25 mA
